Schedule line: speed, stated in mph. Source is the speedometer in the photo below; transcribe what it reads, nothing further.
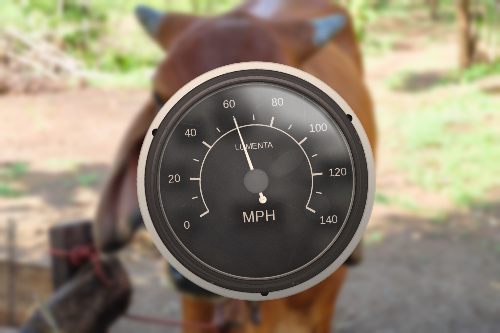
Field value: 60 mph
